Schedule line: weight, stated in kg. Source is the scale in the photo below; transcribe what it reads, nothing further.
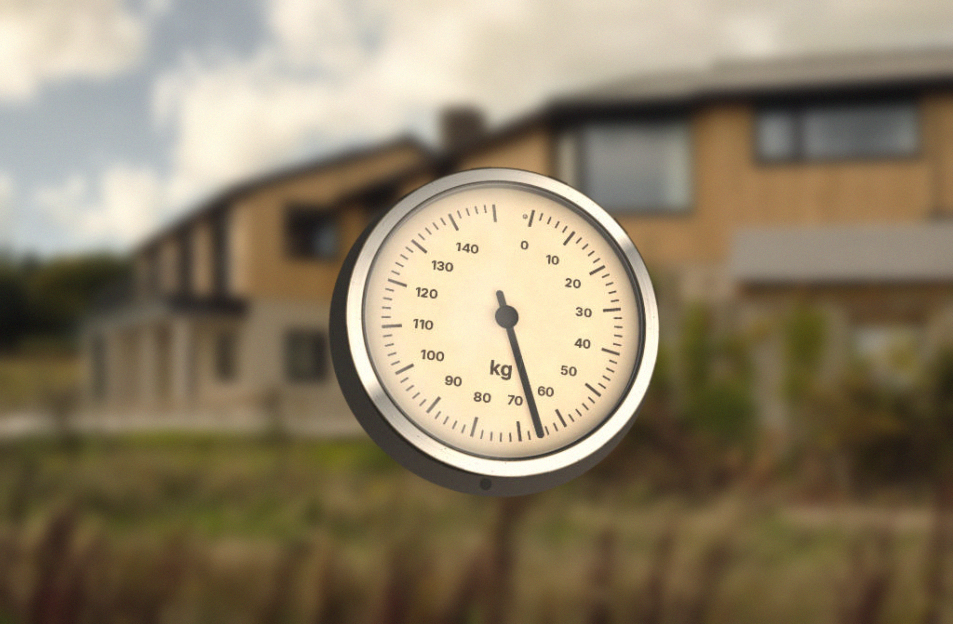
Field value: 66 kg
